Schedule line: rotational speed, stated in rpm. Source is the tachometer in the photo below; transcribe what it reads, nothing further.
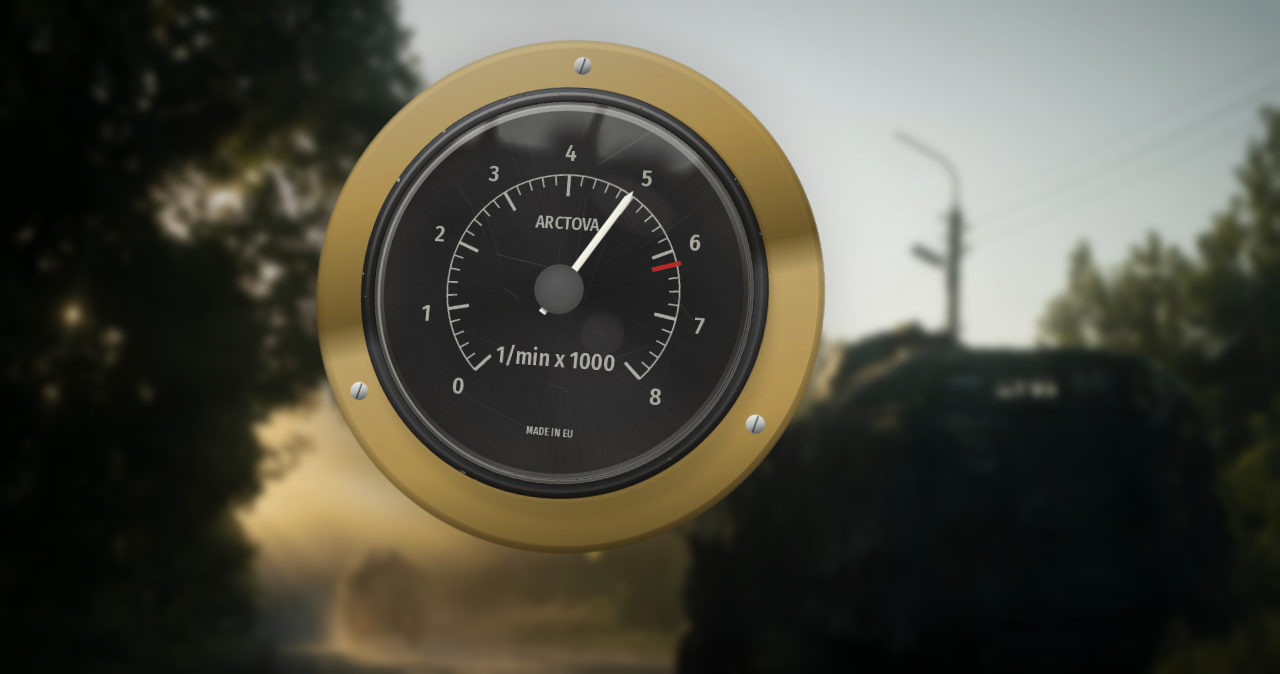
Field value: 5000 rpm
